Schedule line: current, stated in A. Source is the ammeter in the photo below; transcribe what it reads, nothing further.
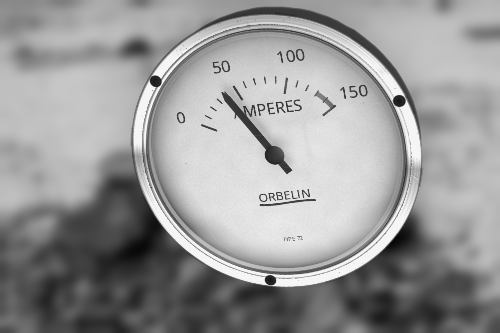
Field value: 40 A
